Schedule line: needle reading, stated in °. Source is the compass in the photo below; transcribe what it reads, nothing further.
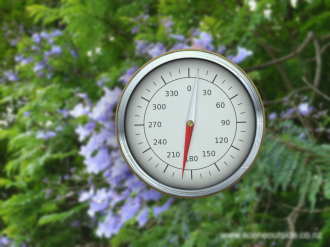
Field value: 190 °
